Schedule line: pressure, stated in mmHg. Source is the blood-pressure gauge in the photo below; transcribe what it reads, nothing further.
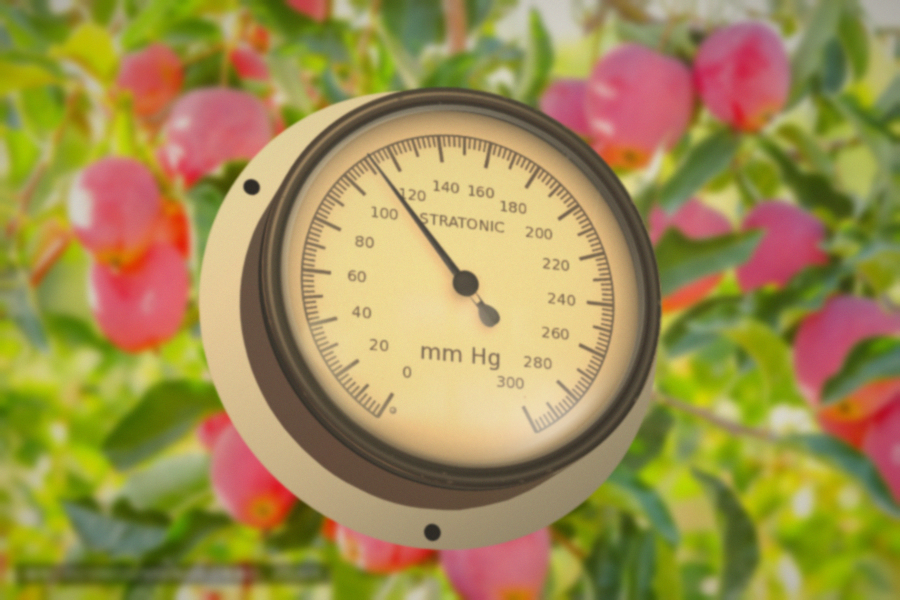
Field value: 110 mmHg
